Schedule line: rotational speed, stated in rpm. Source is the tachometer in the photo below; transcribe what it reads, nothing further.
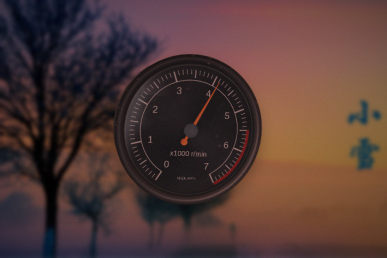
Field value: 4100 rpm
